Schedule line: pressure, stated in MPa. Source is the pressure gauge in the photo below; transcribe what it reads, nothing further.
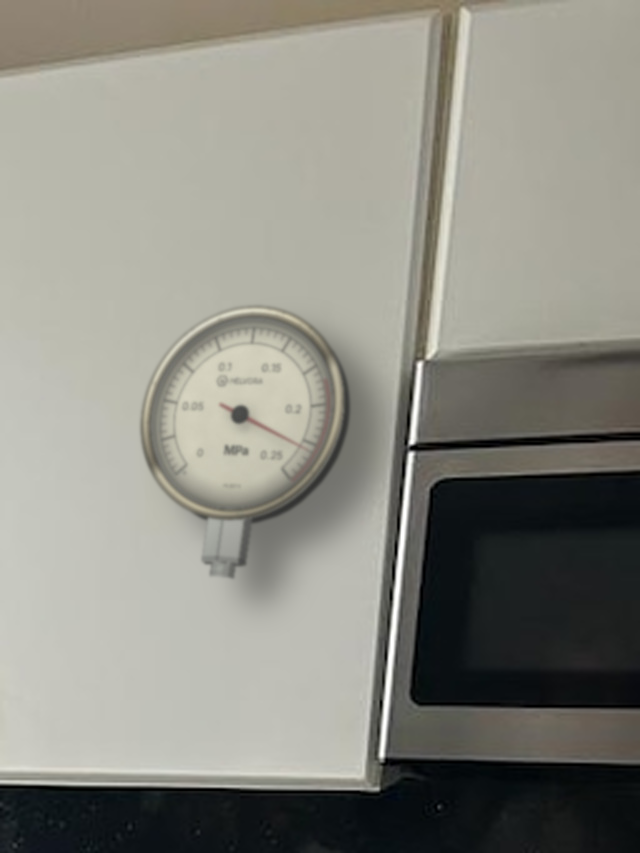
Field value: 0.23 MPa
